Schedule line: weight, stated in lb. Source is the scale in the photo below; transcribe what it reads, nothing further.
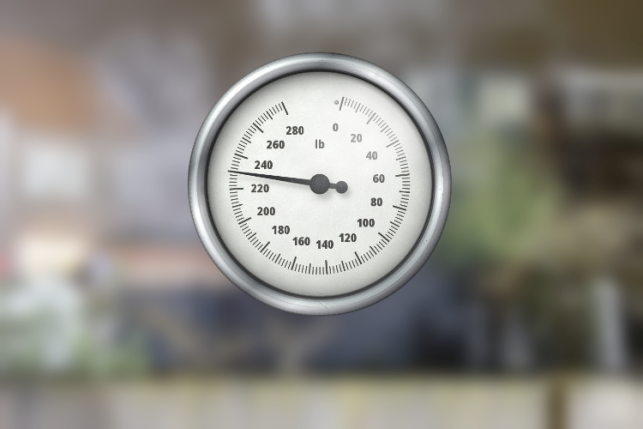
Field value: 230 lb
